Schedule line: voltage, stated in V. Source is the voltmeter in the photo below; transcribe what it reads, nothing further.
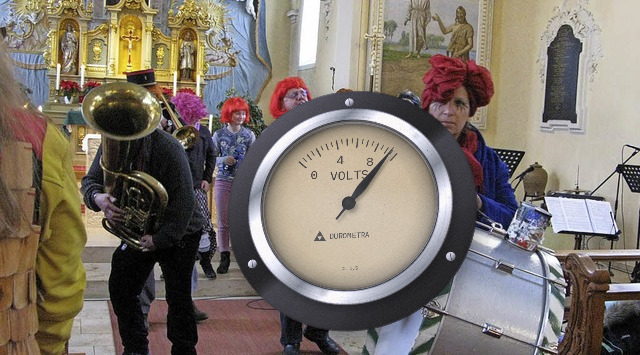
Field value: 9.5 V
